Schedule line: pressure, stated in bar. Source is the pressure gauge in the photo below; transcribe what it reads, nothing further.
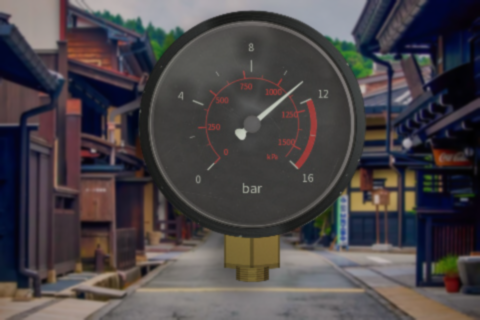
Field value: 11 bar
